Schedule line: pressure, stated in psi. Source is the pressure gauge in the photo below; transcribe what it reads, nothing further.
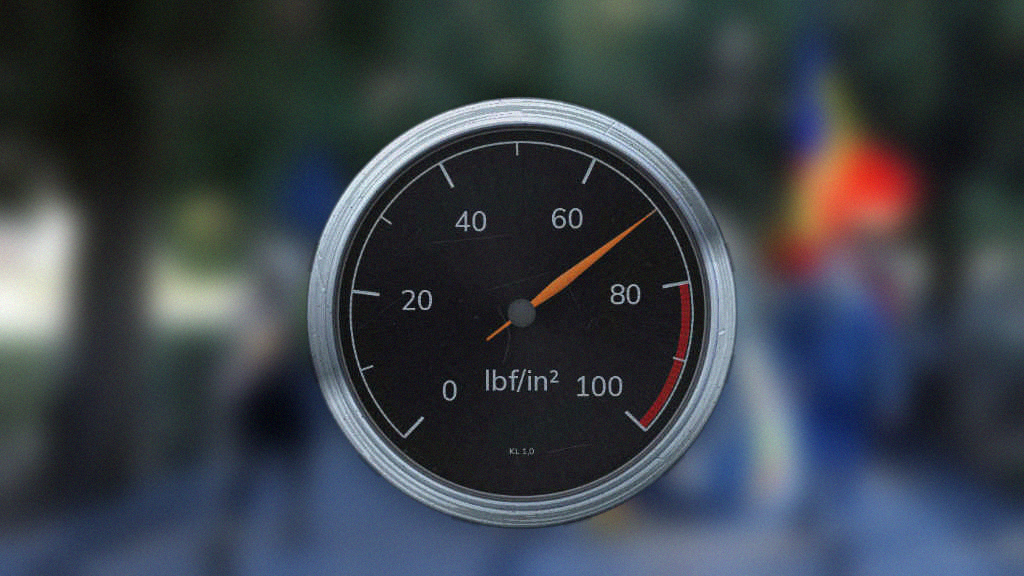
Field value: 70 psi
